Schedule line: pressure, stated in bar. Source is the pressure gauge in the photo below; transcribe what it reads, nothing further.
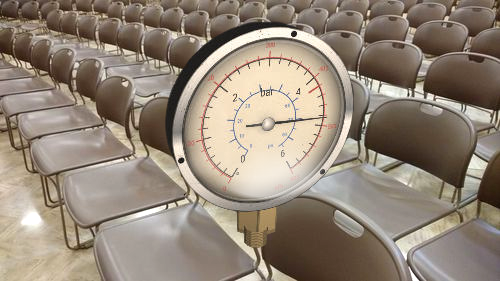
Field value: 4.8 bar
